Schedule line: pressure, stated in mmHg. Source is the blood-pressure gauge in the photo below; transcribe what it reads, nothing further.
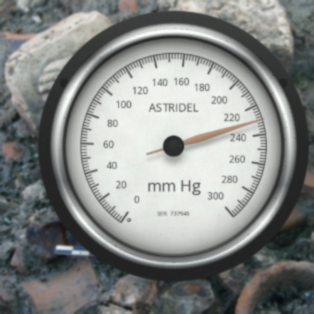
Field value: 230 mmHg
